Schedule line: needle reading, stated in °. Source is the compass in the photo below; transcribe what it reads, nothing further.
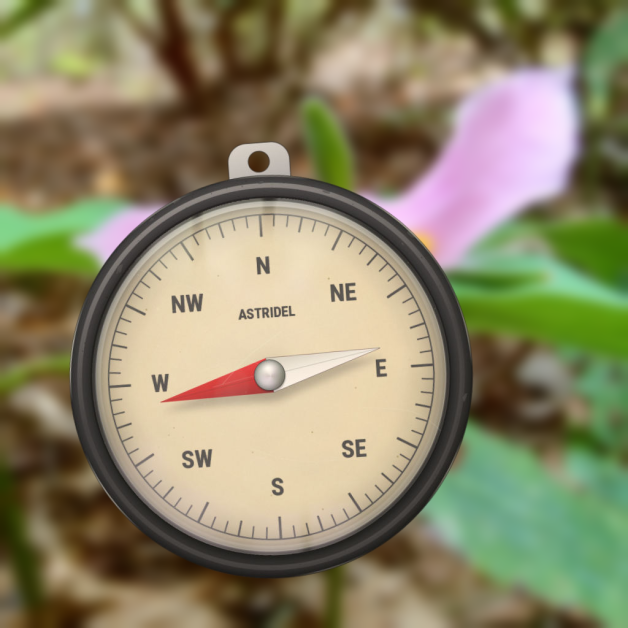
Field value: 260 °
